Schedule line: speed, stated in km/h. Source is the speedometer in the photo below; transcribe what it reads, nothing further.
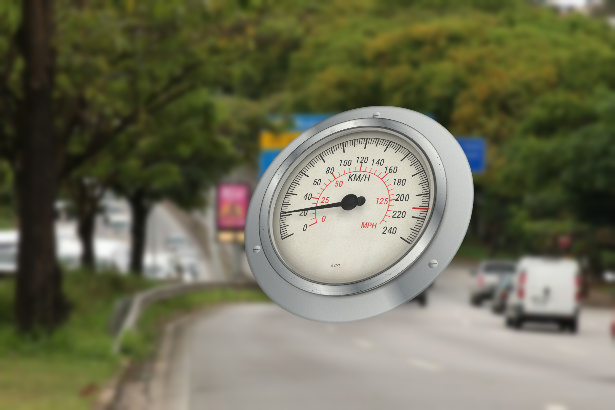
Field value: 20 km/h
